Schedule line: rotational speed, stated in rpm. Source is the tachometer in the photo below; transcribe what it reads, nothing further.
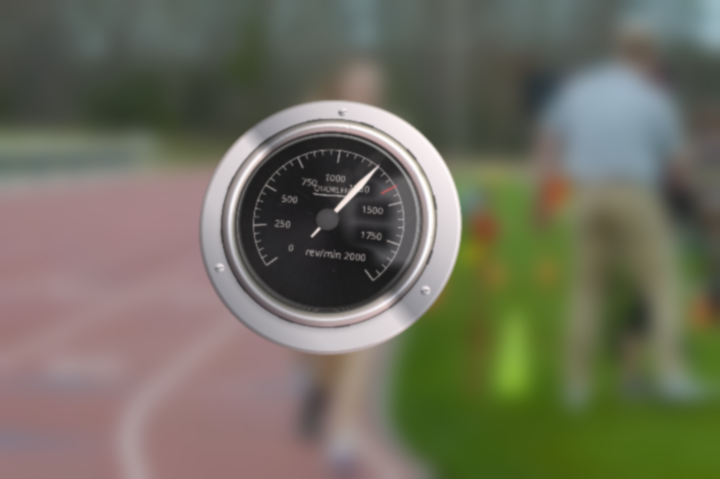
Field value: 1250 rpm
